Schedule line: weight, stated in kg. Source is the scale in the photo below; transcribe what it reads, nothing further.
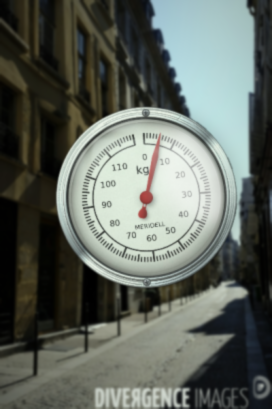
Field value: 5 kg
